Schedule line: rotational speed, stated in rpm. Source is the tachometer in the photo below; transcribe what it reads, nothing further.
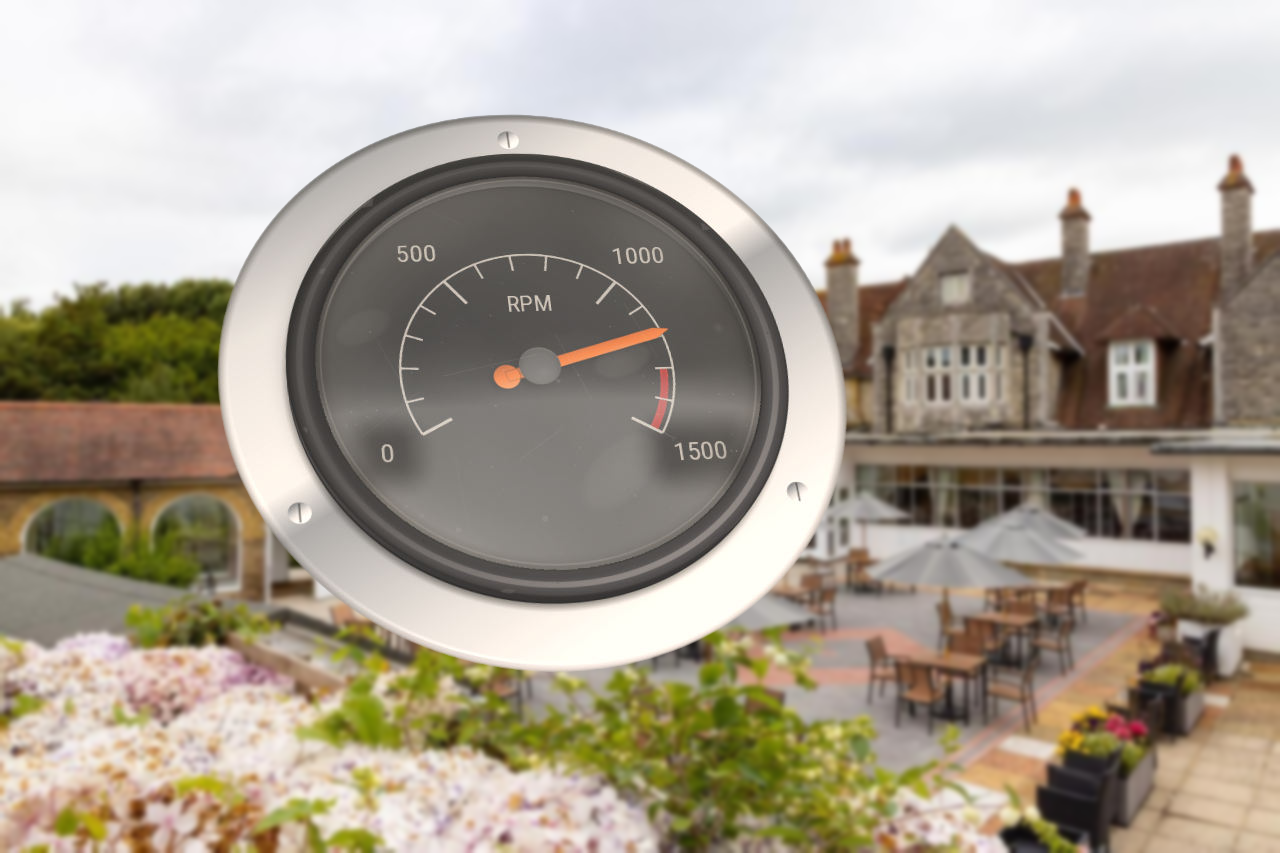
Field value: 1200 rpm
